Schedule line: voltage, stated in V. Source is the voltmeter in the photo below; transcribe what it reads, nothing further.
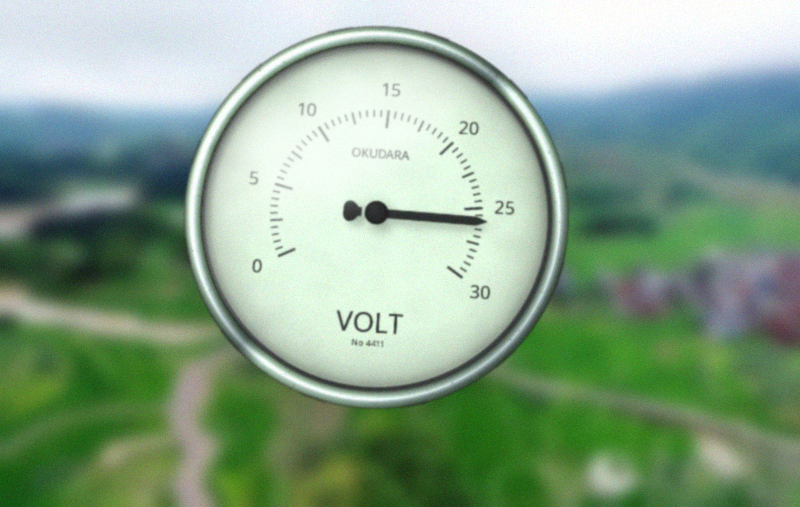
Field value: 26 V
